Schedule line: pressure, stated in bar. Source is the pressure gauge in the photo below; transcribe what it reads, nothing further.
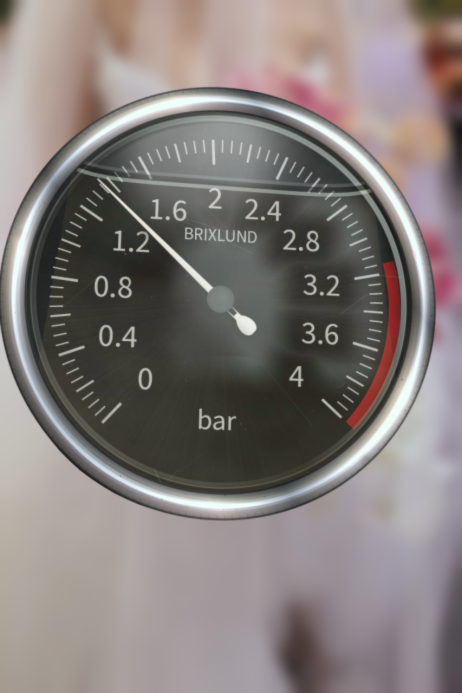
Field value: 1.35 bar
